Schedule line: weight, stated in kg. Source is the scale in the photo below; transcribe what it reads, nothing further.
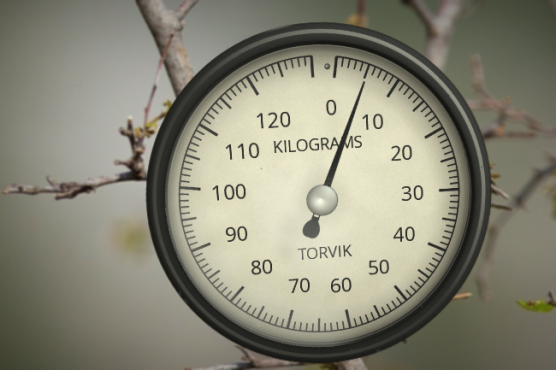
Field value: 5 kg
